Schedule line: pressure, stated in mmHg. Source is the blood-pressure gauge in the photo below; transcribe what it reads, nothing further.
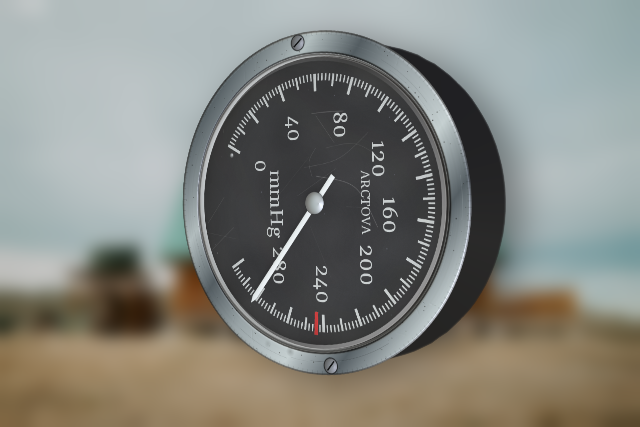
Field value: 280 mmHg
